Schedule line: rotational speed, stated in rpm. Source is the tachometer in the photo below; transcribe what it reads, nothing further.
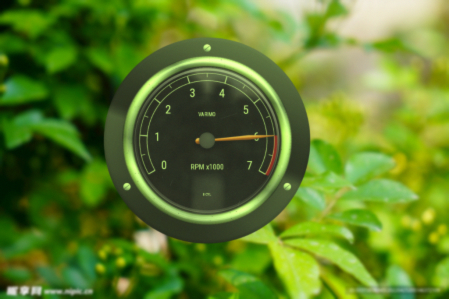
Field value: 6000 rpm
